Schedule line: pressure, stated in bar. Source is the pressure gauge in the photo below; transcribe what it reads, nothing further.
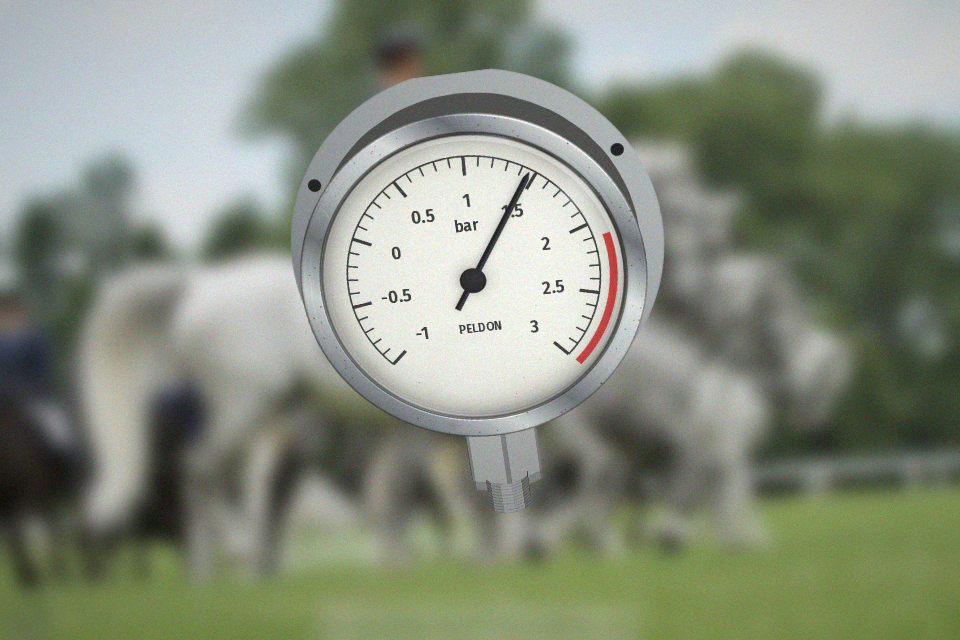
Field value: 1.45 bar
